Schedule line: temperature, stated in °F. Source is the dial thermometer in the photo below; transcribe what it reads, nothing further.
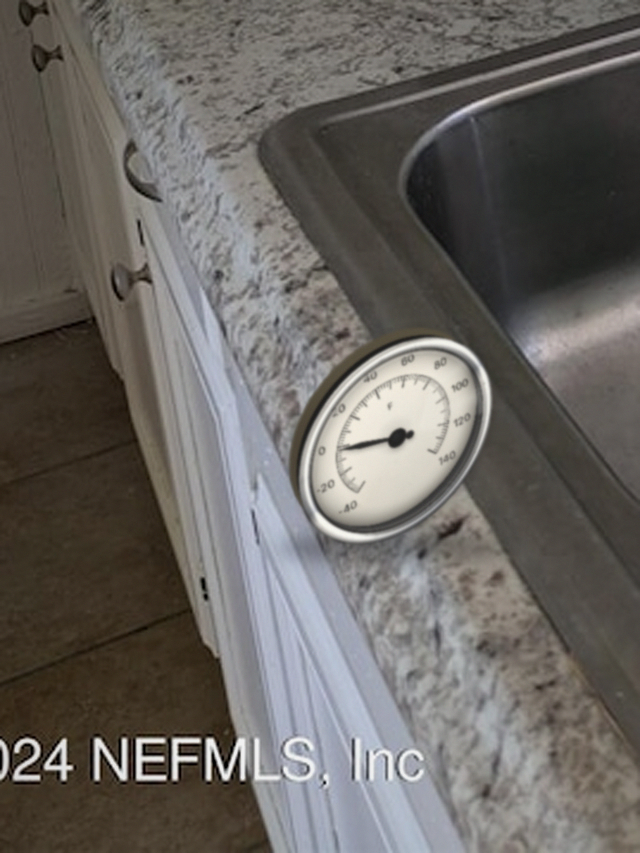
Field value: 0 °F
